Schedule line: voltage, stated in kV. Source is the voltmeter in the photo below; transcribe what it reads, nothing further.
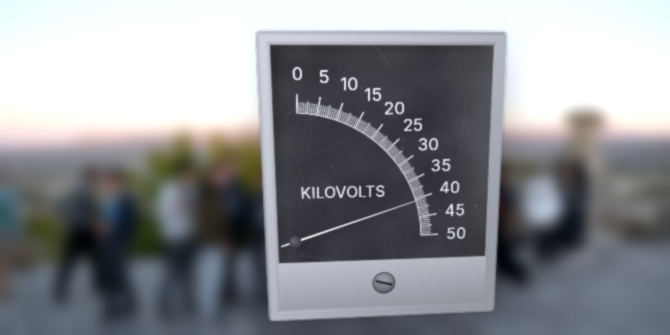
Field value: 40 kV
